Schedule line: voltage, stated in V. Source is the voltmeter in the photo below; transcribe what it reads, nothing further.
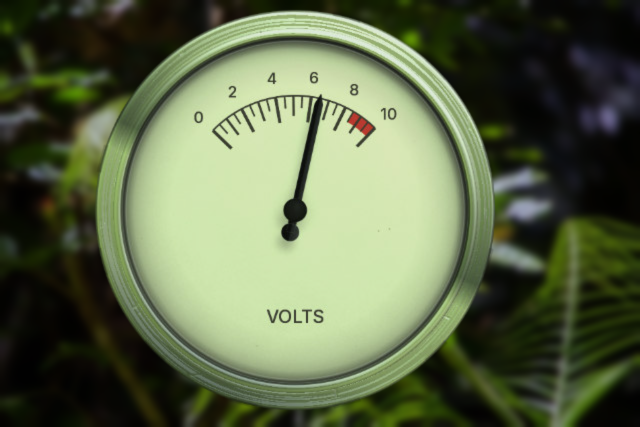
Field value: 6.5 V
